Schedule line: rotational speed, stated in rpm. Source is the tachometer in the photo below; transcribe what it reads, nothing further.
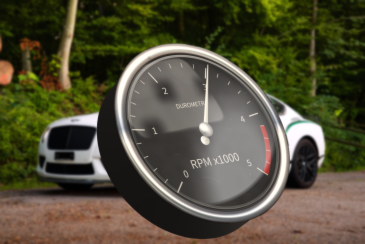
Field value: 3000 rpm
